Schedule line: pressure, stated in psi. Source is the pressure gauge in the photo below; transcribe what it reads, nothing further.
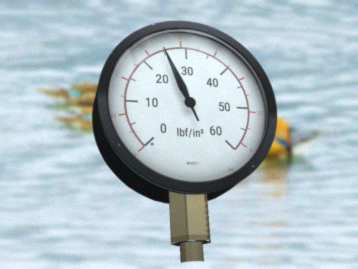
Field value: 25 psi
